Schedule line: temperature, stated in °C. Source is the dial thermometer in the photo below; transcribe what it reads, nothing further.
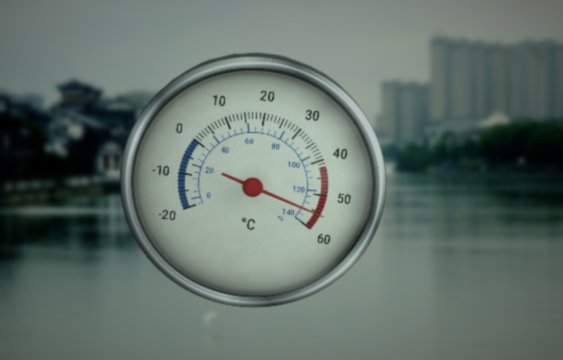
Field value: 55 °C
